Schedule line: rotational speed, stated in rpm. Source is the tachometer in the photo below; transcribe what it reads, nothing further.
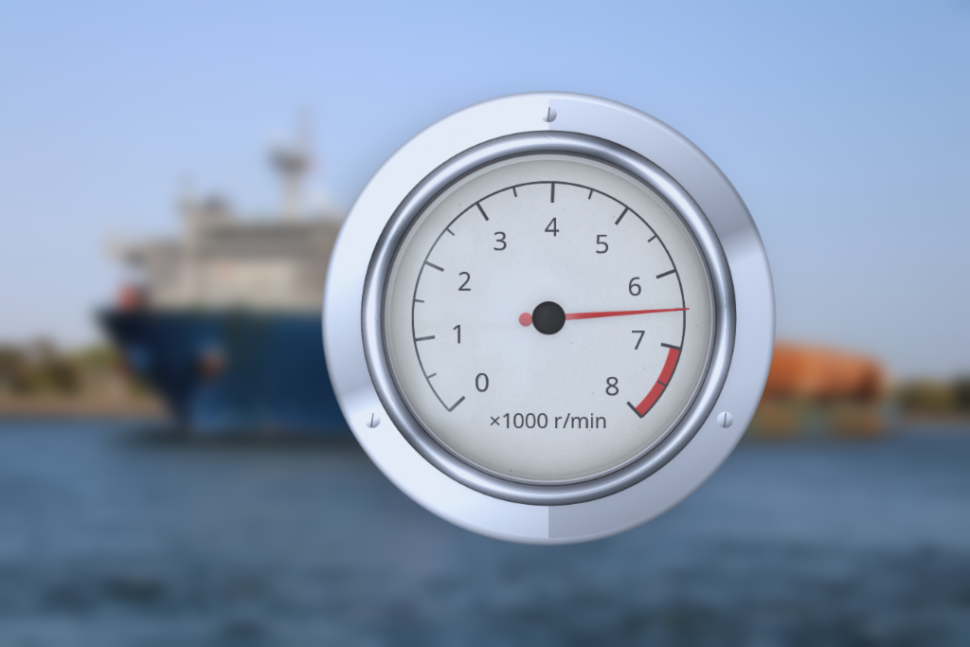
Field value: 6500 rpm
